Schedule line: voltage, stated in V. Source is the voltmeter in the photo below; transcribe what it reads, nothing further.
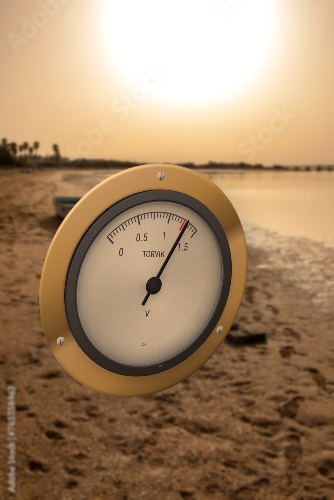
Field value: 1.25 V
